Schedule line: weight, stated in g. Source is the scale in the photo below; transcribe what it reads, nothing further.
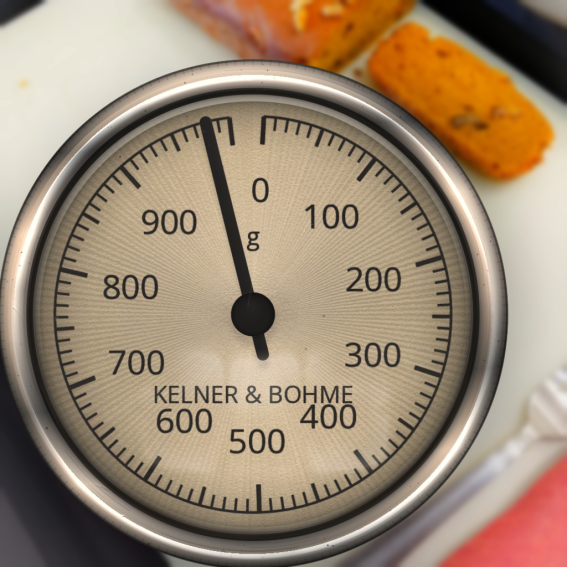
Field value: 980 g
